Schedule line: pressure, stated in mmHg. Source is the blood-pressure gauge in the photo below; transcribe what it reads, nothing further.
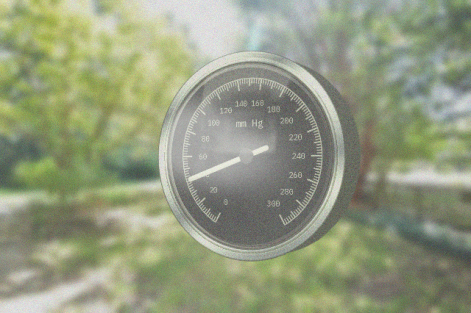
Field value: 40 mmHg
